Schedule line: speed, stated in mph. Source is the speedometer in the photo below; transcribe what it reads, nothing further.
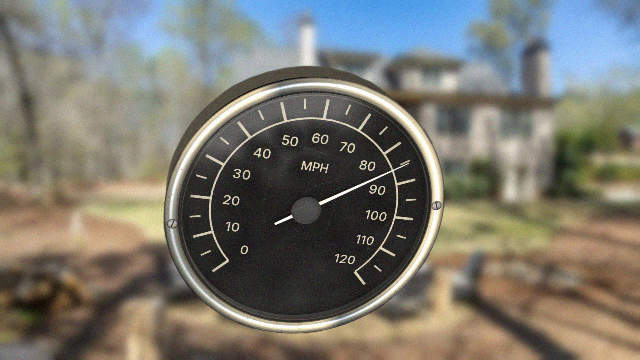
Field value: 85 mph
